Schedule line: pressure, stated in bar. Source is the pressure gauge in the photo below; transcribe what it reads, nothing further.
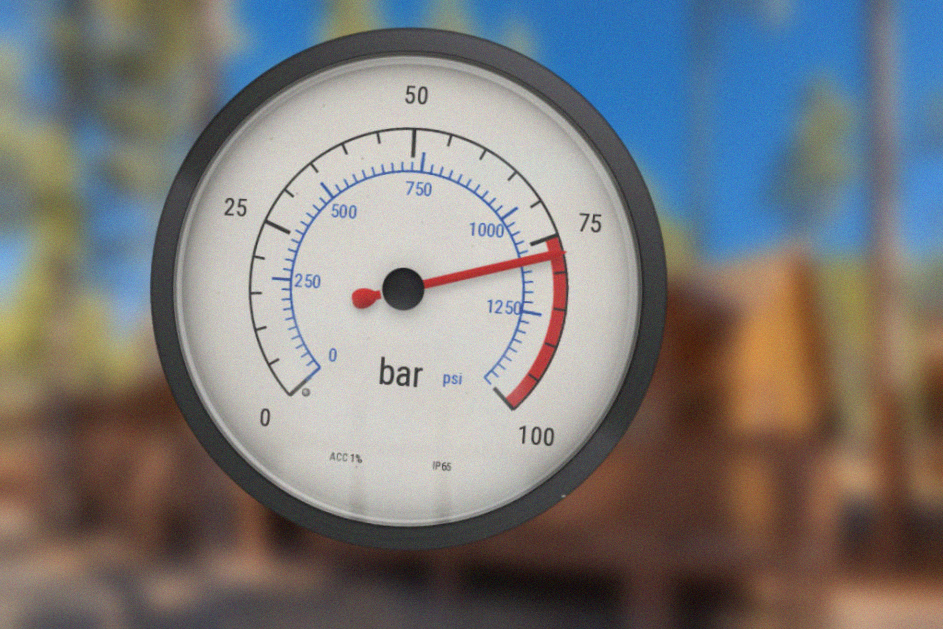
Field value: 77.5 bar
